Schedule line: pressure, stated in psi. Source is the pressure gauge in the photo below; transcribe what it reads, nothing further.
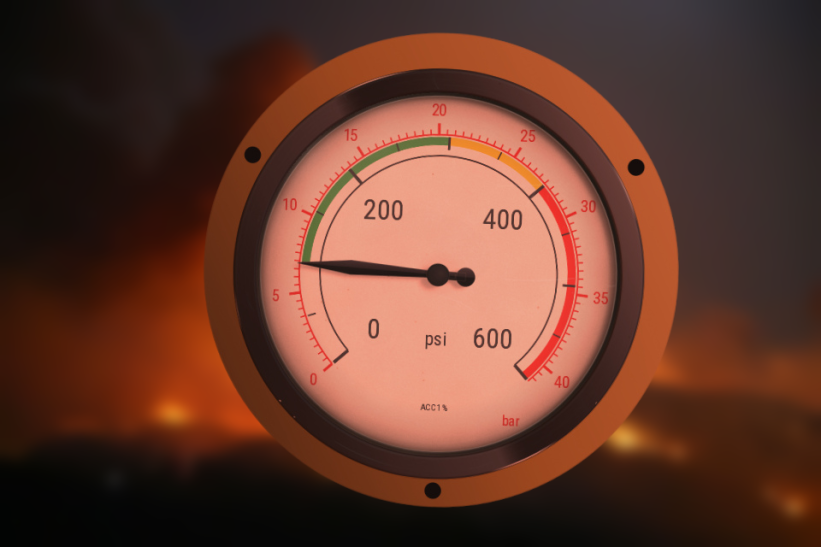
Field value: 100 psi
